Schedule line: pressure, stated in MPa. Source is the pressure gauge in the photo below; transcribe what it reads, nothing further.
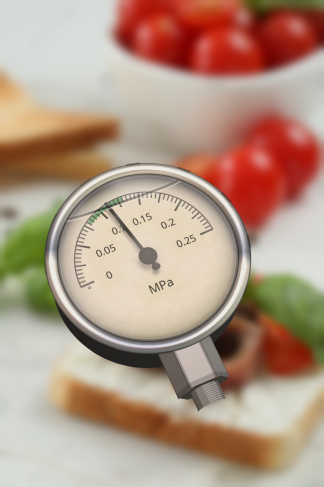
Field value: 0.11 MPa
